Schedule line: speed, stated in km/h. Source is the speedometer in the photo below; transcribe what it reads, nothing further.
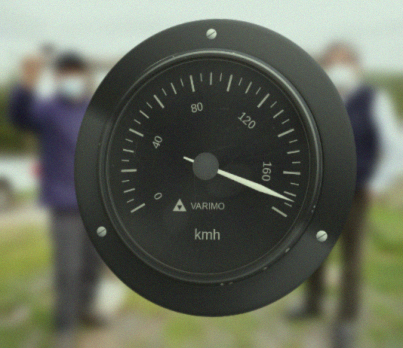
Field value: 172.5 km/h
